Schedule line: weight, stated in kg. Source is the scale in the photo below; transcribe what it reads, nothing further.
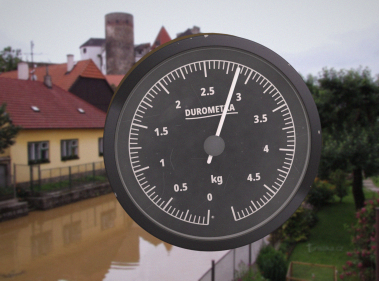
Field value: 2.85 kg
